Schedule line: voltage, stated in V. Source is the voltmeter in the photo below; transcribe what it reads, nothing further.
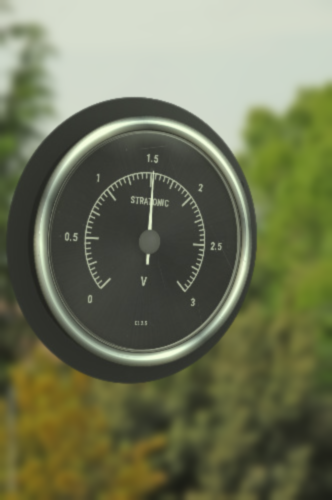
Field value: 1.5 V
